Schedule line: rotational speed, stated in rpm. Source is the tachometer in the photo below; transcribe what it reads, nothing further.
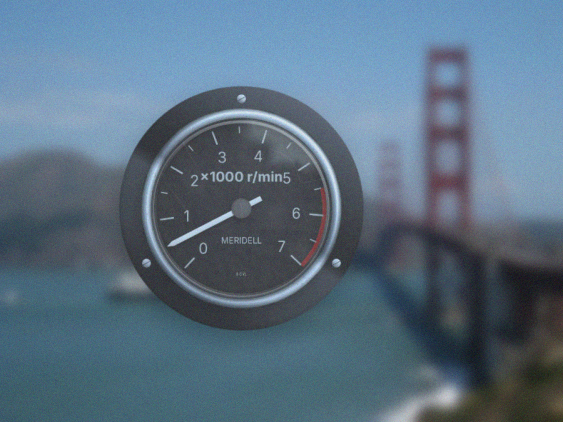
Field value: 500 rpm
